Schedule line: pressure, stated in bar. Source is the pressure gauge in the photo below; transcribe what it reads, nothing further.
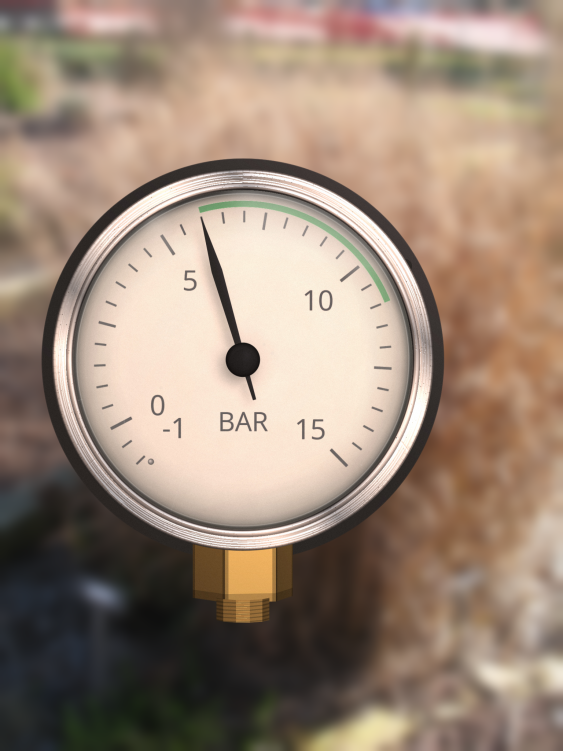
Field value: 6 bar
